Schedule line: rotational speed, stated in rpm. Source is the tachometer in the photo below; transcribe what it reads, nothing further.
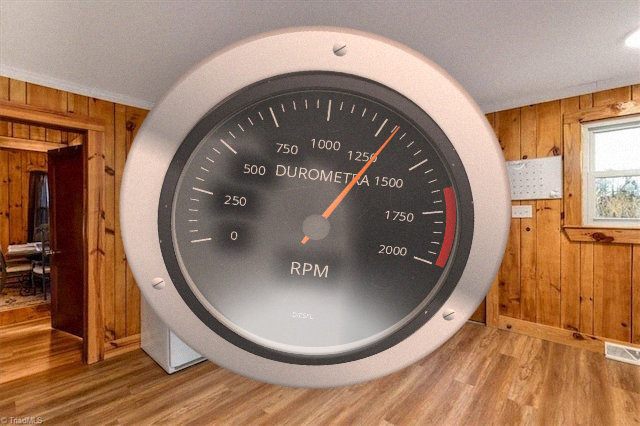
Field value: 1300 rpm
